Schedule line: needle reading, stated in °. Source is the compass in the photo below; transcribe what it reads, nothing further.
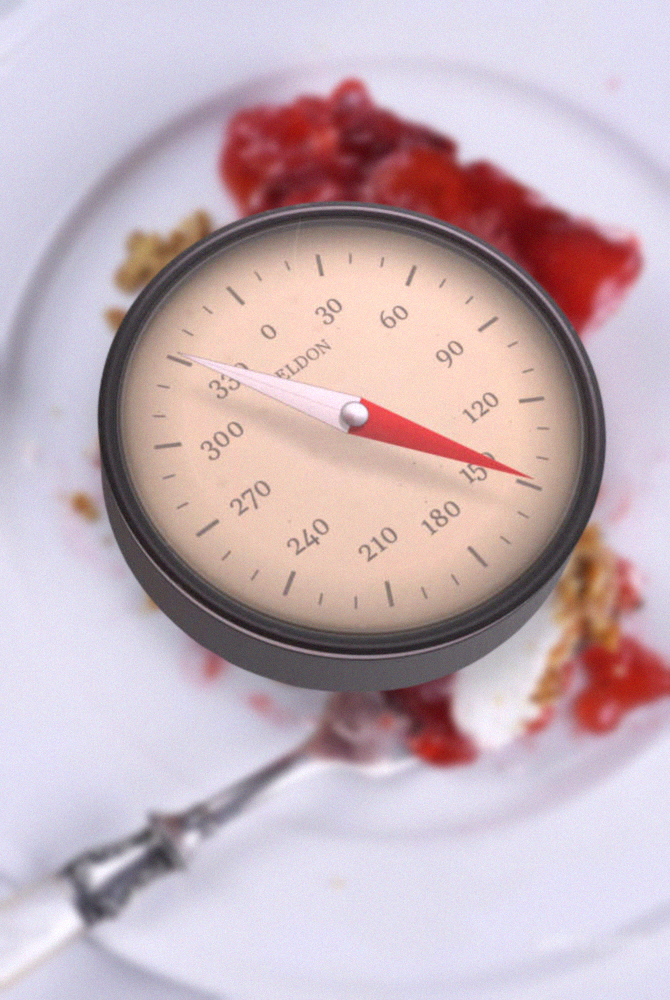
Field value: 150 °
